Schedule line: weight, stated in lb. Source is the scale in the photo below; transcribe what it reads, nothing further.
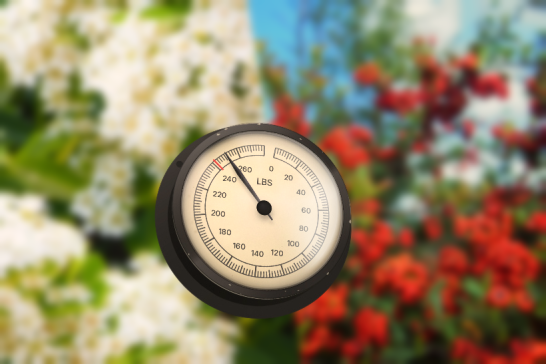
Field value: 250 lb
